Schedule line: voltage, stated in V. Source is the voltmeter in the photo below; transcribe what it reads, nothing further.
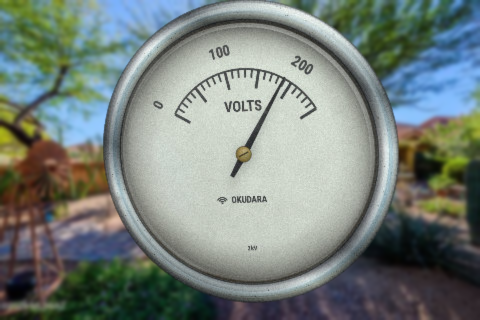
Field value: 190 V
